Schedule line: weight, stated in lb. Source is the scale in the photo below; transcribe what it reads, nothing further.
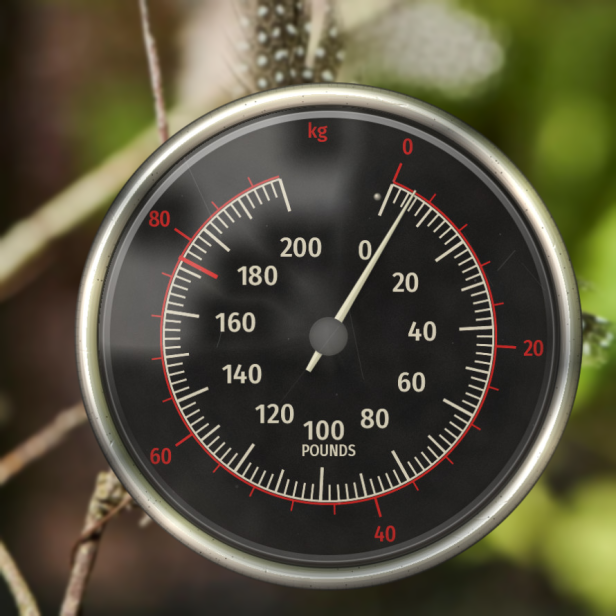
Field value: 5 lb
